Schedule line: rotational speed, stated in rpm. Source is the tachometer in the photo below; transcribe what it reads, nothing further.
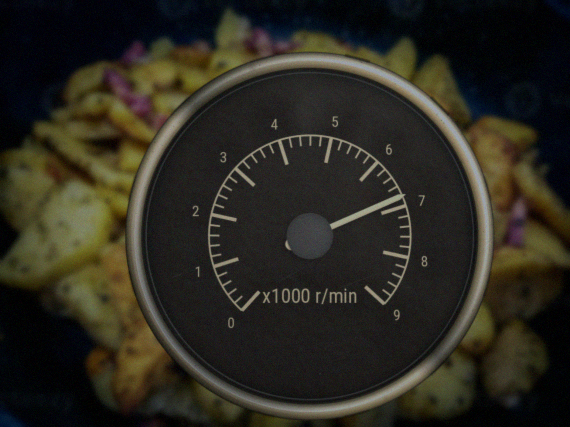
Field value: 6800 rpm
